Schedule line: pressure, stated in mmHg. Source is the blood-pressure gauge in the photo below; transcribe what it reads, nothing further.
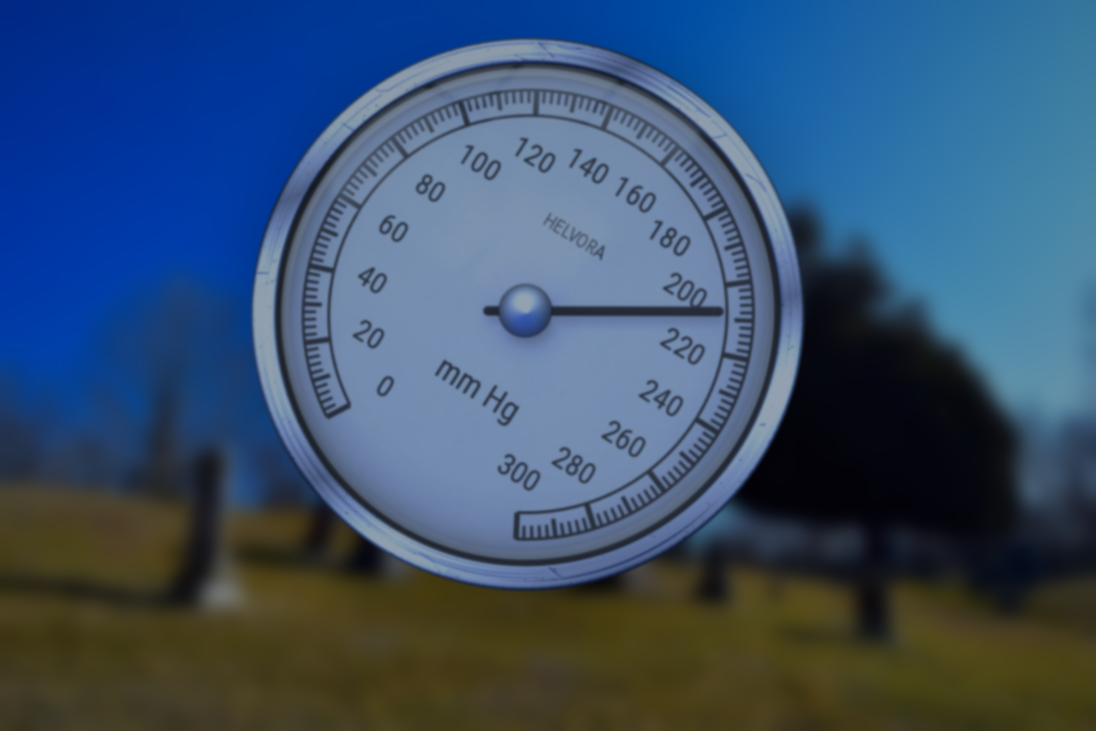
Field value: 208 mmHg
